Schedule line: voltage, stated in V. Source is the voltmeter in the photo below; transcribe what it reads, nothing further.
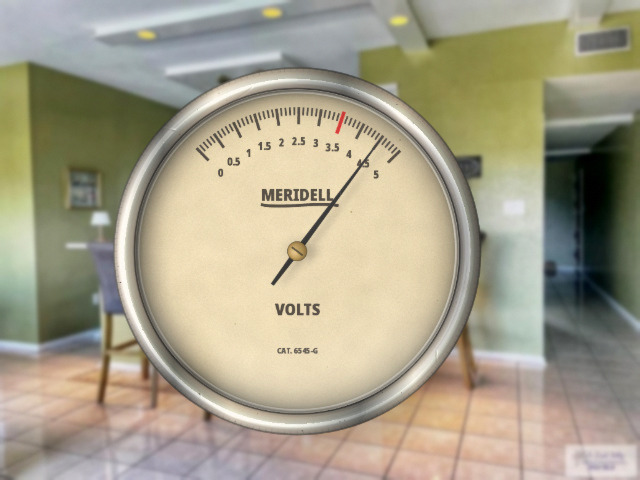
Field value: 4.5 V
